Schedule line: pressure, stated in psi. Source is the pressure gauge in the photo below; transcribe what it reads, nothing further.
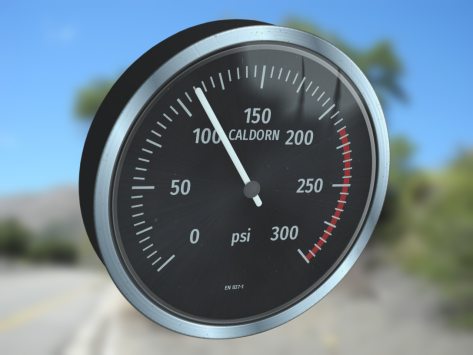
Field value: 110 psi
